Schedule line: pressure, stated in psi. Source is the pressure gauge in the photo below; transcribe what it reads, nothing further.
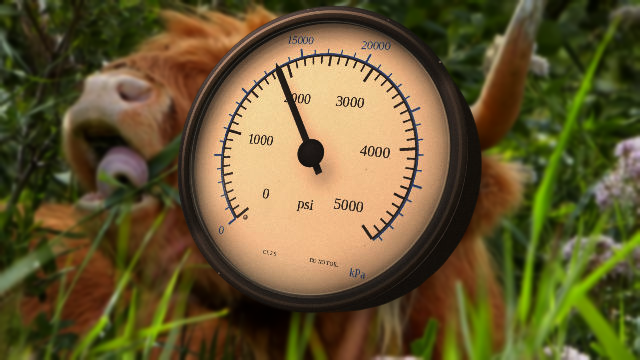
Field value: 1900 psi
